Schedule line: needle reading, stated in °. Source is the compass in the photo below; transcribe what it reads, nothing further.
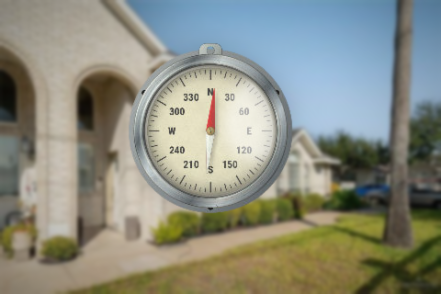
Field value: 5 °
